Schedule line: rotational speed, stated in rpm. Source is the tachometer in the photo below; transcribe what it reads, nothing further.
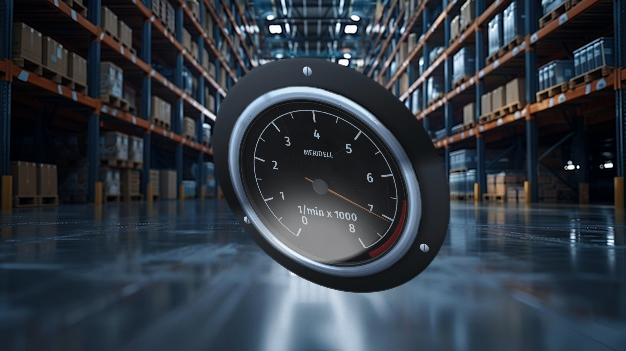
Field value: 7000 rpm
